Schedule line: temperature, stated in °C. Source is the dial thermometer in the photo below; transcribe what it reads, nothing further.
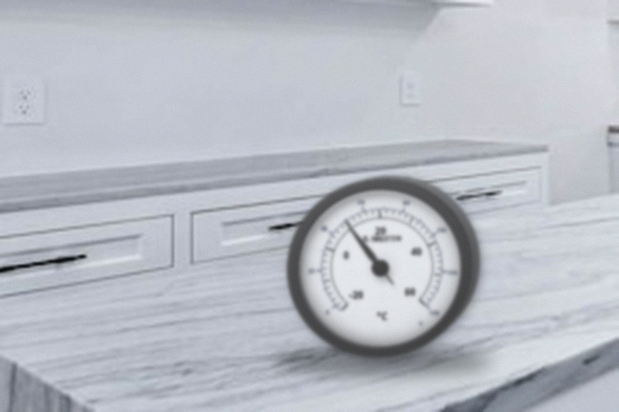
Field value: 10 °C
